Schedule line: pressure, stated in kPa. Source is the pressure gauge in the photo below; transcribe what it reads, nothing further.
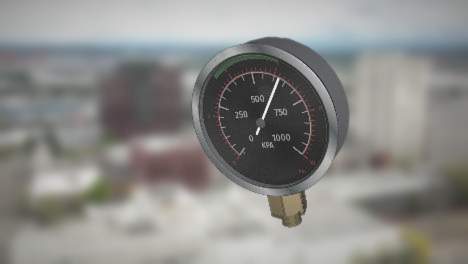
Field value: 625 kPa
